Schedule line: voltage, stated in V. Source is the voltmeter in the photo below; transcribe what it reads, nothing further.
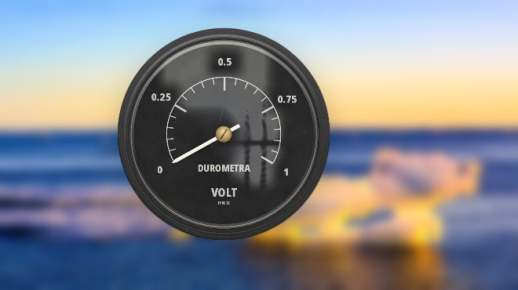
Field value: 0 V
